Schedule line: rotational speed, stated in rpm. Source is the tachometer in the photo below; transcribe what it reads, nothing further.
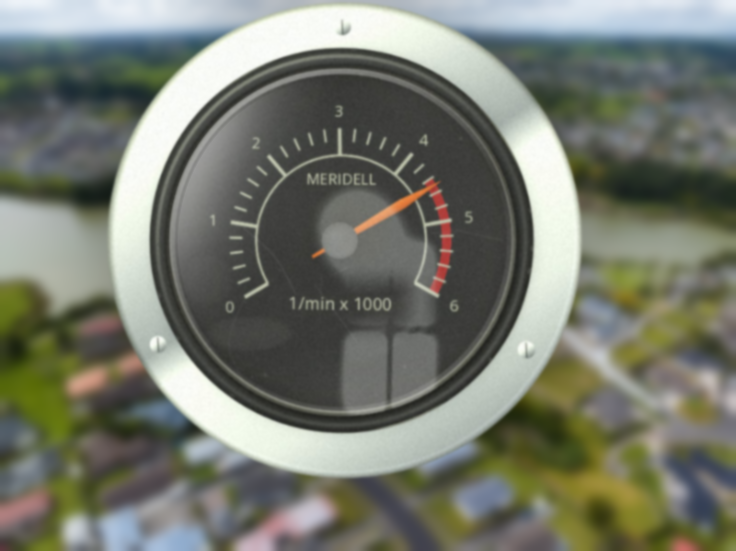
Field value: 4500 rpm
